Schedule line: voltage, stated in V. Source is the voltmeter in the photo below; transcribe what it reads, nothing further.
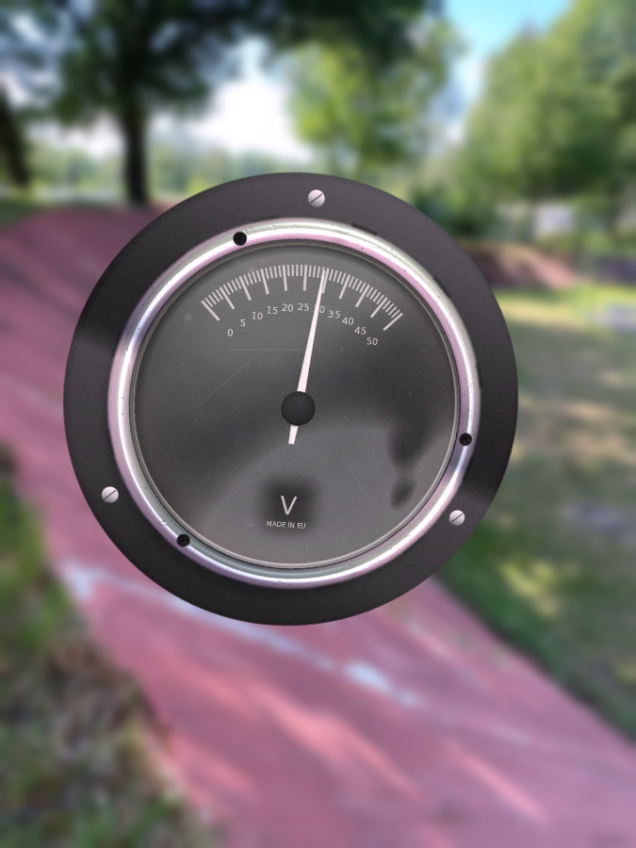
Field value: 29 V
